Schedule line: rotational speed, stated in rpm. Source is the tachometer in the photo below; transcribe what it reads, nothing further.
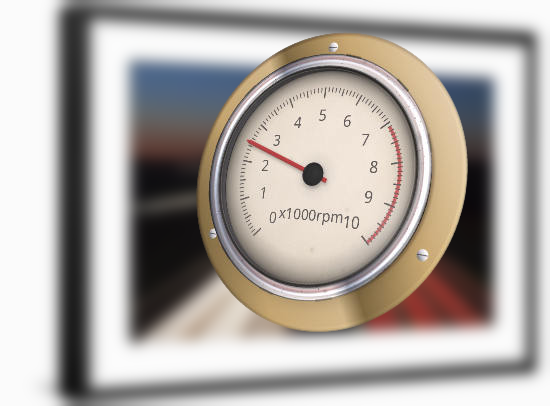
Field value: 2500 rpm
